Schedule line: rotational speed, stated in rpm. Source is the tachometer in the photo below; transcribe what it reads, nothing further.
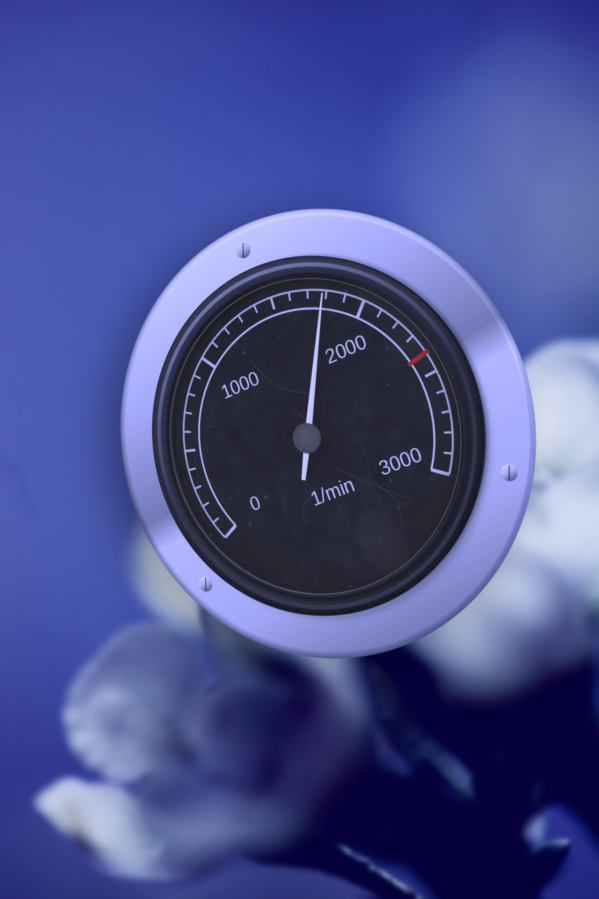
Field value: 1800 rpm
